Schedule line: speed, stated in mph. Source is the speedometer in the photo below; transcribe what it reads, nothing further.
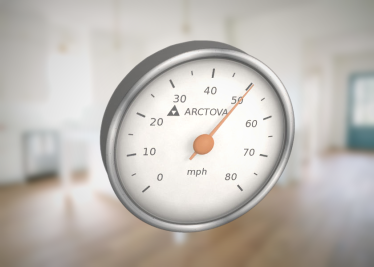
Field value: 50 mph
